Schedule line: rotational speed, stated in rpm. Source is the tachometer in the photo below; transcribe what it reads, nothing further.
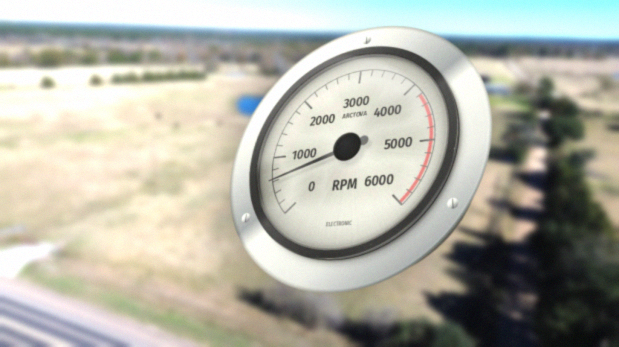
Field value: 600 rpm
